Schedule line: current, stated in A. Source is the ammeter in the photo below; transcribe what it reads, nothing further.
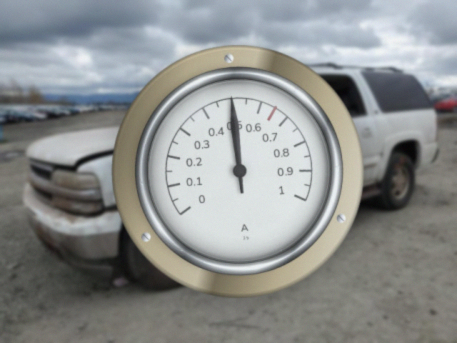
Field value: 0.5 A
